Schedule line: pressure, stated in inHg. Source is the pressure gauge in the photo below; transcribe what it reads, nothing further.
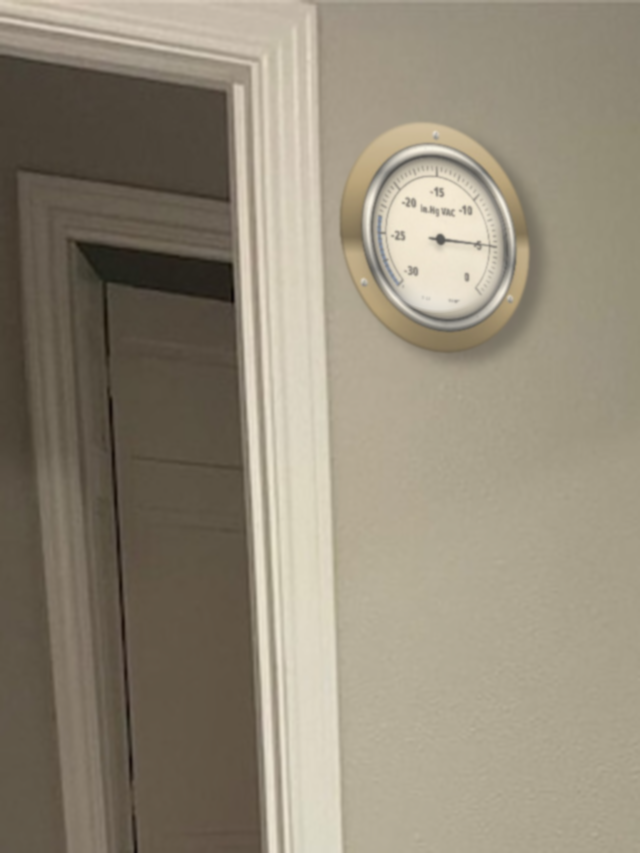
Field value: -5 inHg
